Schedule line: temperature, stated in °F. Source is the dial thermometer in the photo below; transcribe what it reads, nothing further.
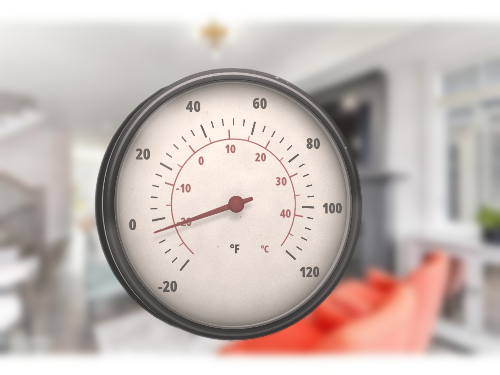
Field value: -4 °F
